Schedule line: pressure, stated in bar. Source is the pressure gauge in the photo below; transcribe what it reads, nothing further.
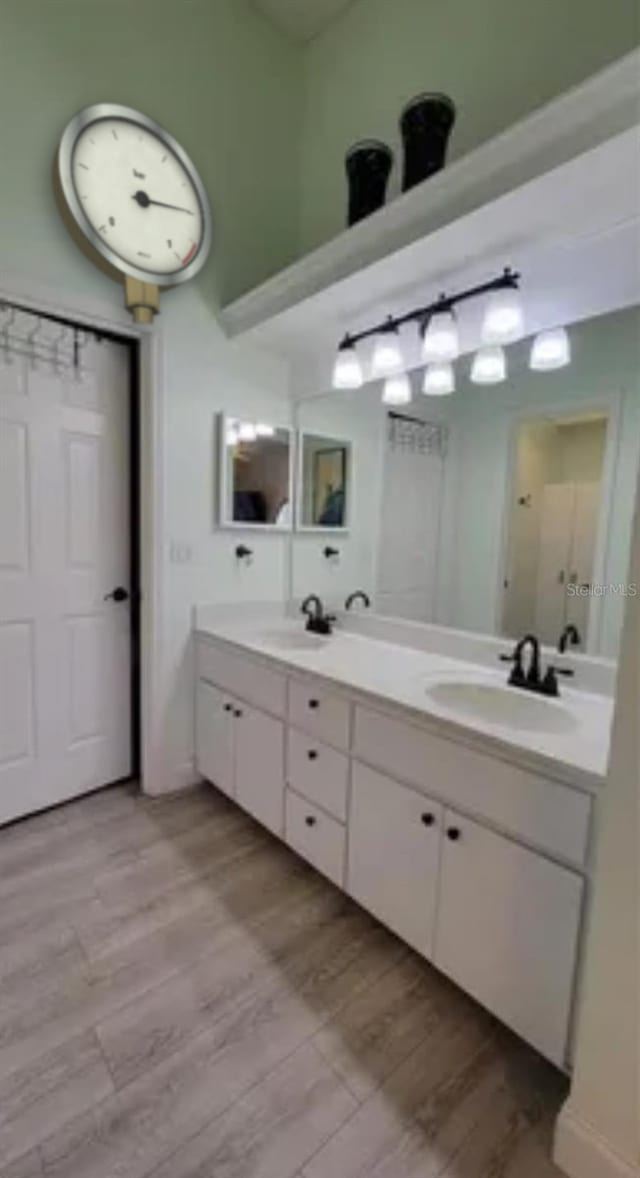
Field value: 0.8 bar
